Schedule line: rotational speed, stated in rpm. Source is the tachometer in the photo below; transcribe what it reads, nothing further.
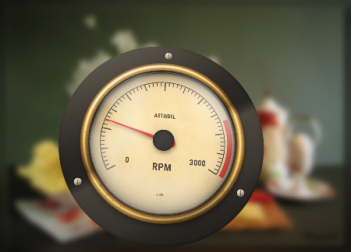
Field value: 600 rpm
